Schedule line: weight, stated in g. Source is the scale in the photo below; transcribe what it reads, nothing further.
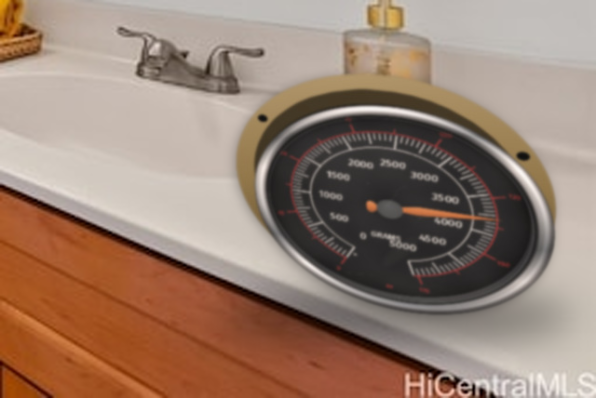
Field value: 3750 g
